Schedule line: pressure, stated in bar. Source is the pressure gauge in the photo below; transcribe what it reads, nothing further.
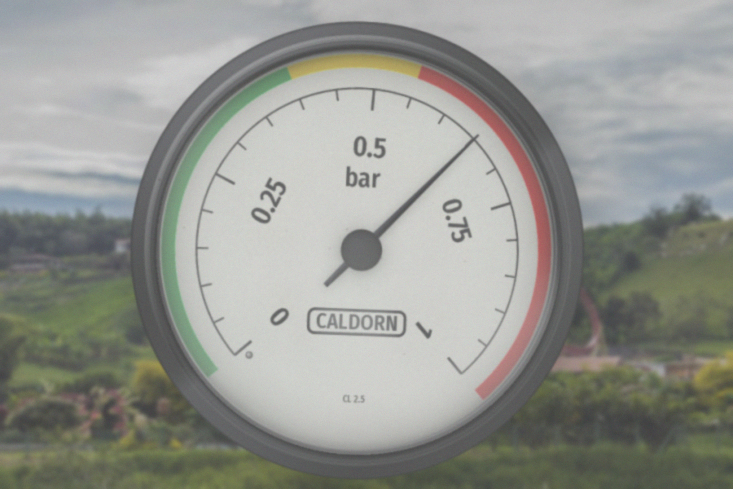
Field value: 0.65 bar
